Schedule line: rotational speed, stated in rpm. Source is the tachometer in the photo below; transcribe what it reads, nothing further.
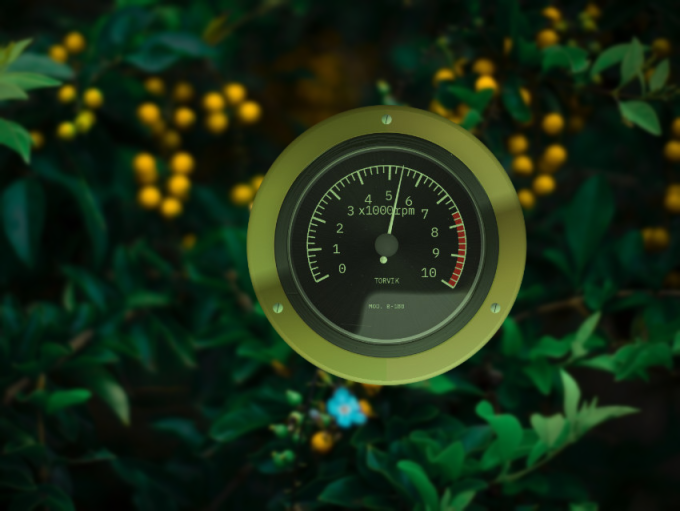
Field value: 5400 rpm
